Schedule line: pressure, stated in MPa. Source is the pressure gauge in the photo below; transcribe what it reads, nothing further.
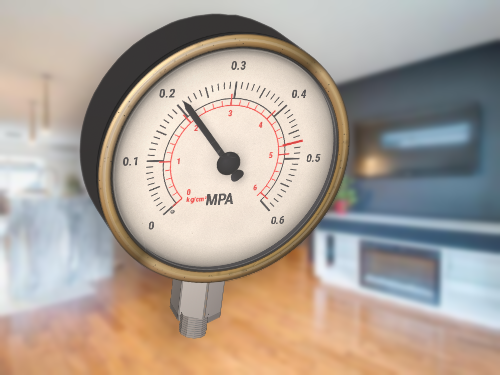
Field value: 0.21 MPa
